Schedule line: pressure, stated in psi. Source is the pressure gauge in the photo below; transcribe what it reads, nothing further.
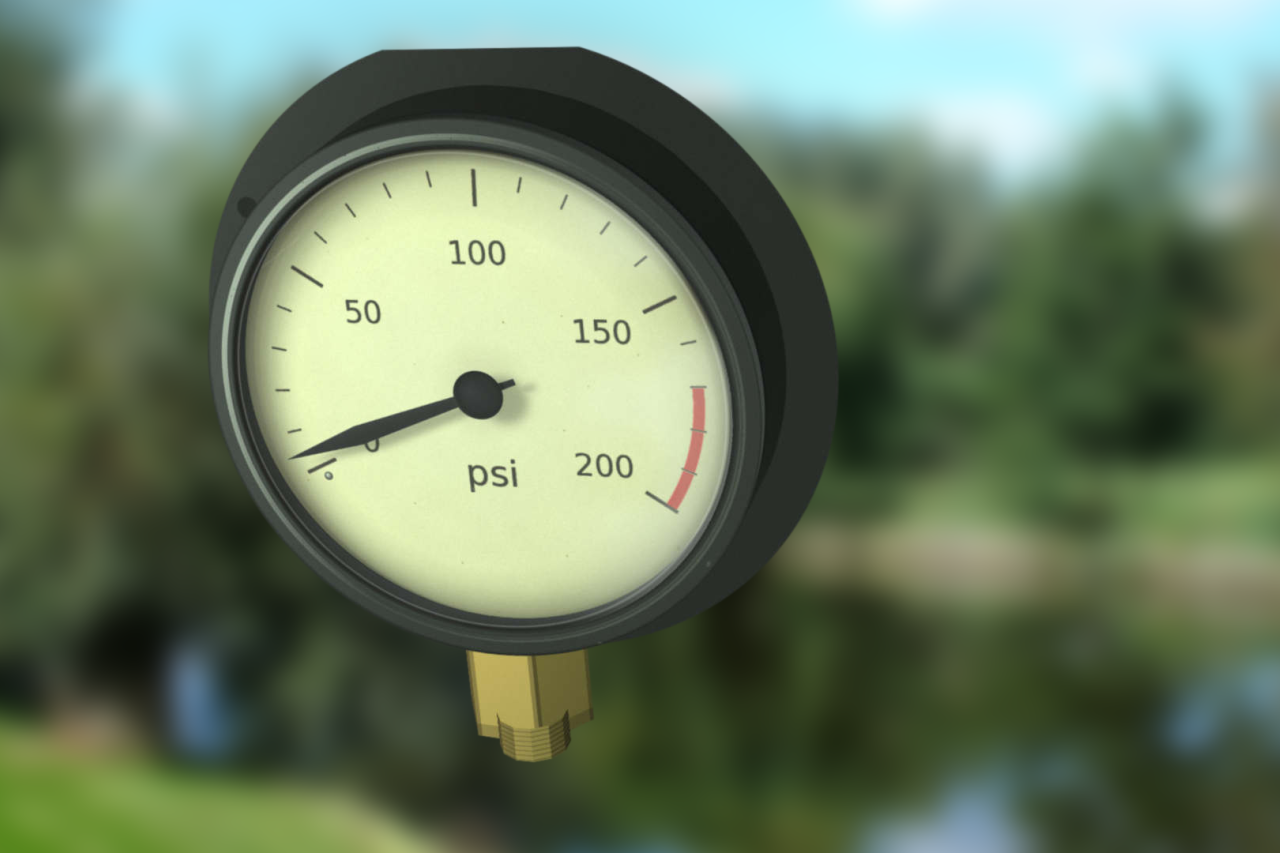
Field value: 5 psi
